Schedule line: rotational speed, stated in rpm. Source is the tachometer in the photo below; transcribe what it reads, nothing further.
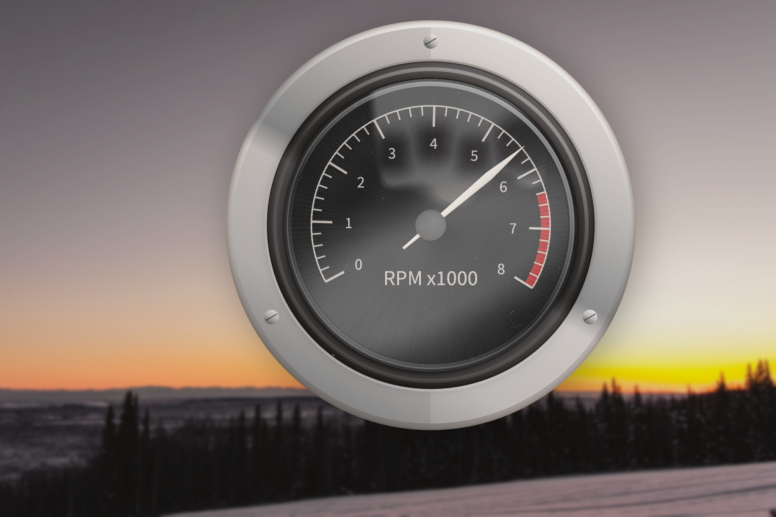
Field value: 5600 rpm
